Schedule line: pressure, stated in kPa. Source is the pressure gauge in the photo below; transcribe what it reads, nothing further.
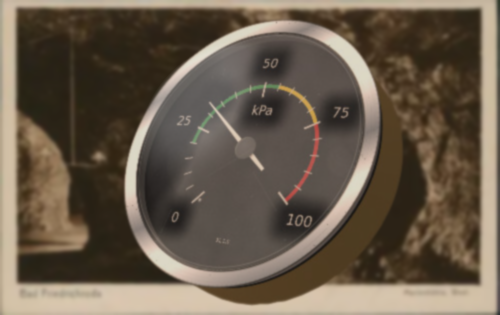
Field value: 32.5 kPa
